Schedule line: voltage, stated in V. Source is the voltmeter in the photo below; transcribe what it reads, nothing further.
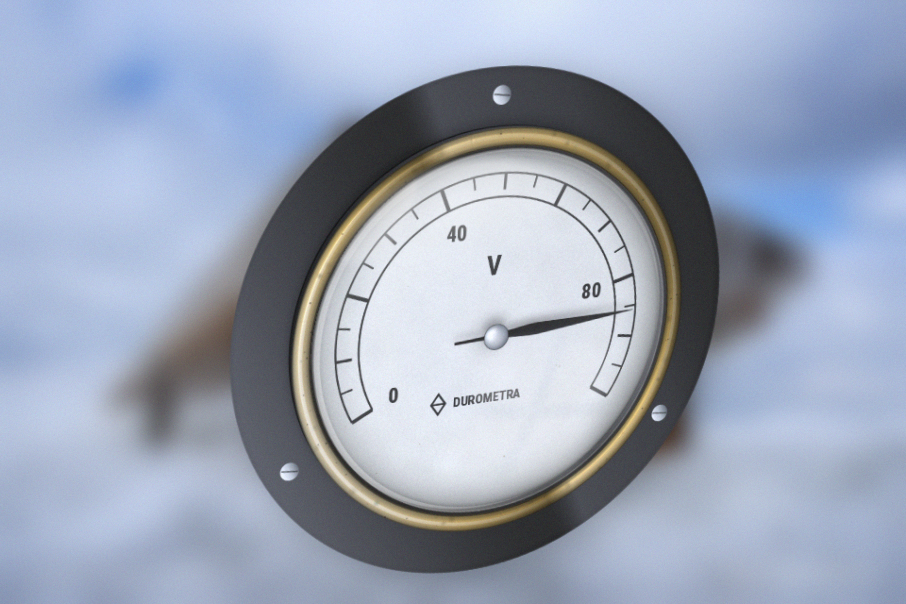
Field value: 85 V
